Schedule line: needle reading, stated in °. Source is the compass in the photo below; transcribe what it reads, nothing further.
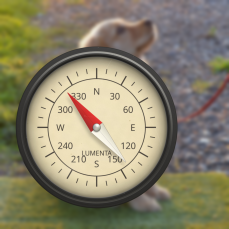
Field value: 320 °
